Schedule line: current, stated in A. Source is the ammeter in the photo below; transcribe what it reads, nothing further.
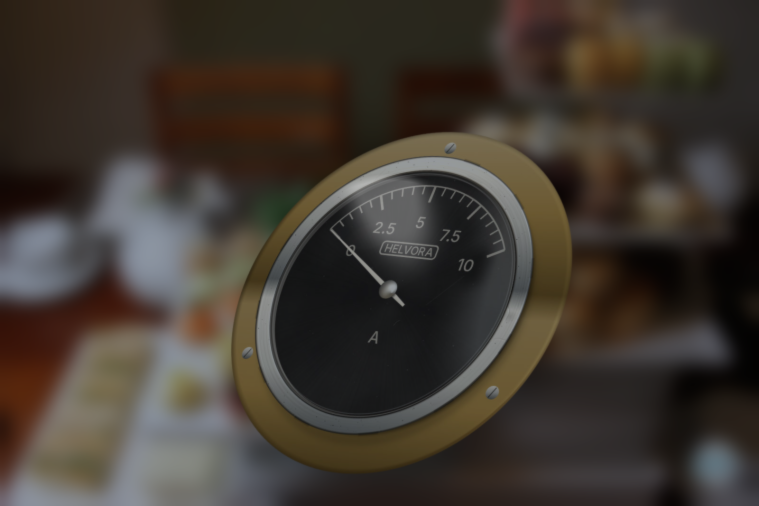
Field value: 0 A
